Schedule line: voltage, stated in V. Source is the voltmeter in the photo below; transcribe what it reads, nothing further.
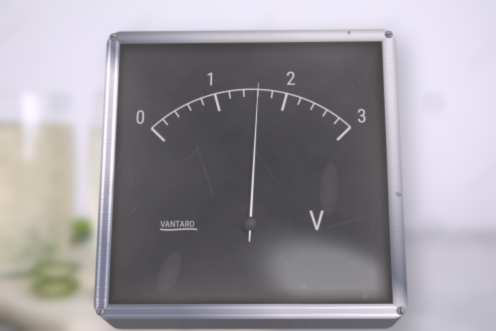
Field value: 1.6 V
